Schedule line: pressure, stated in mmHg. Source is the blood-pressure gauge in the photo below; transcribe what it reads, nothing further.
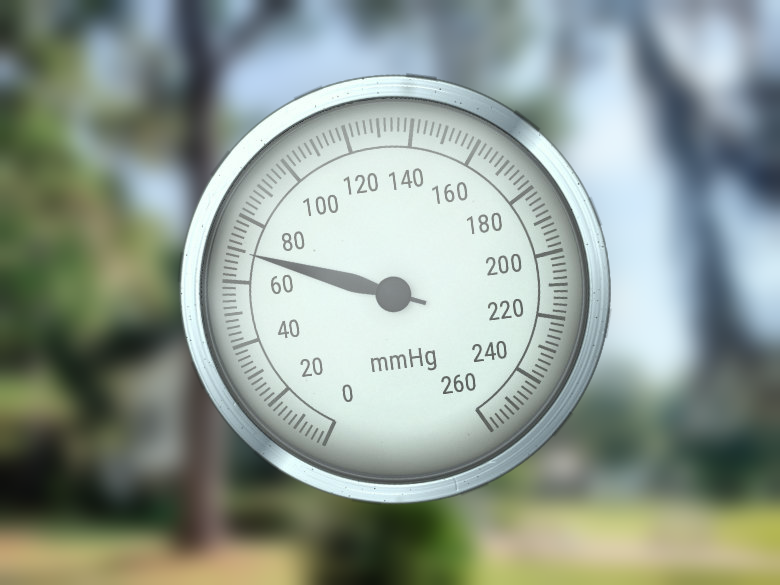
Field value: 70 mmHg
